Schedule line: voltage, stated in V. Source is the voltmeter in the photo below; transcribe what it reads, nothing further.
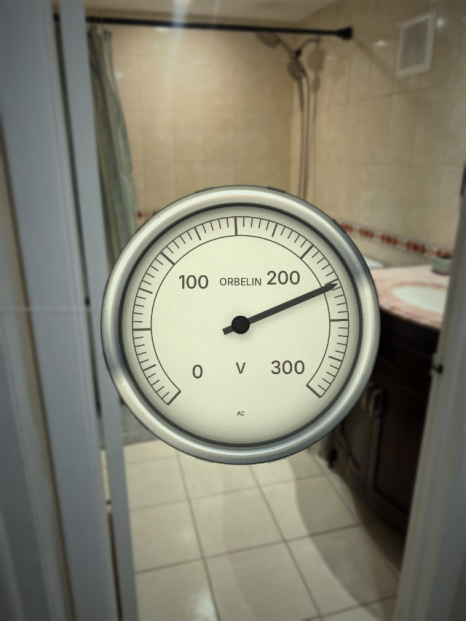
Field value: 227.5 V
